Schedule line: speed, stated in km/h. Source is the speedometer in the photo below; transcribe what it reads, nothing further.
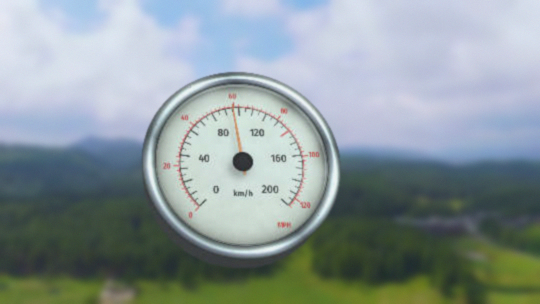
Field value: 95 km/h
